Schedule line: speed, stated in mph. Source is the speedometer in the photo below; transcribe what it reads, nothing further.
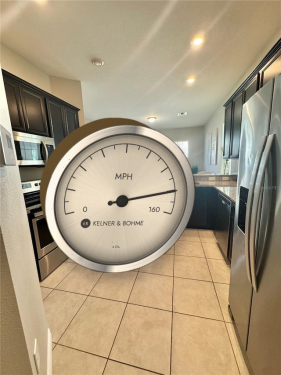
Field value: 140 mph
